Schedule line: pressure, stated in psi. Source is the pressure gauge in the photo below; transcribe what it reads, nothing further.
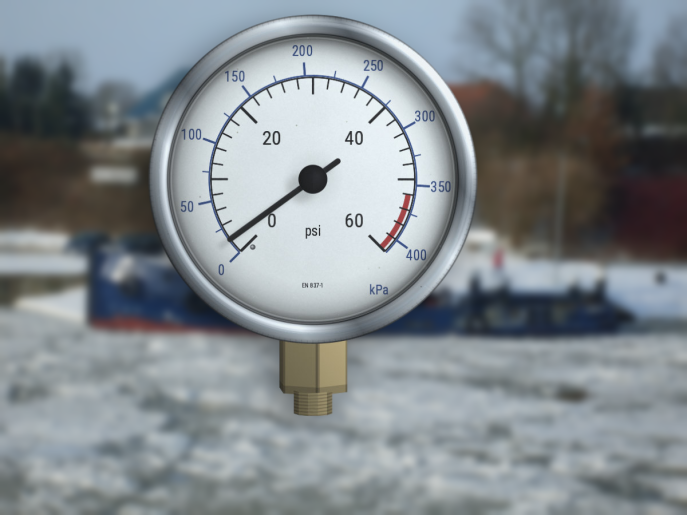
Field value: 2 psi
